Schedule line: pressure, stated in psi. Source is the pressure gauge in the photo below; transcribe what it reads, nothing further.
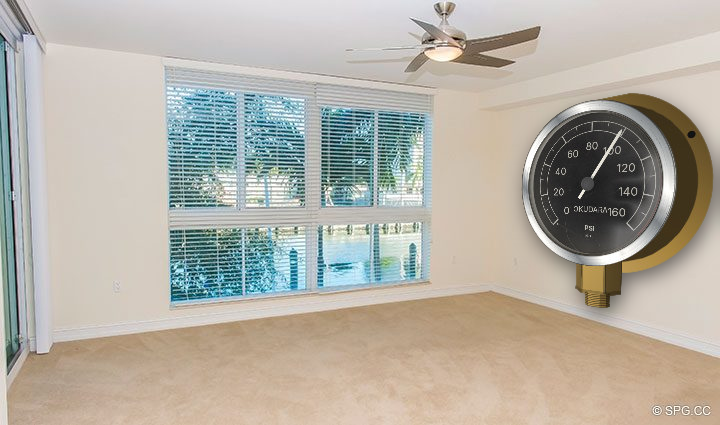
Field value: 100 psi
